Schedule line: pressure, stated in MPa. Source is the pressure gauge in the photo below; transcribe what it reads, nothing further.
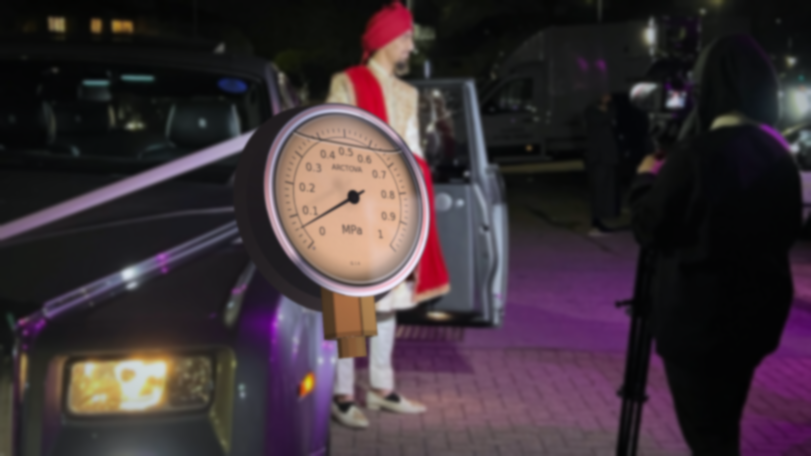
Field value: 0.06 MPa
